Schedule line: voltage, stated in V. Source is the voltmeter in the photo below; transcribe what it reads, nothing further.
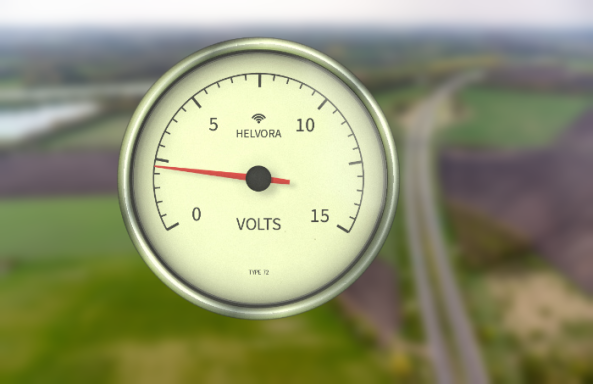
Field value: 2.25 V
